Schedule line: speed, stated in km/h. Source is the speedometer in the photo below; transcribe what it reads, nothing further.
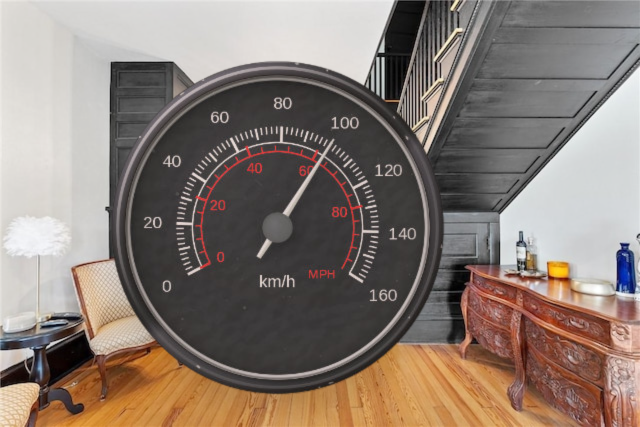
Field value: 100 km/h
